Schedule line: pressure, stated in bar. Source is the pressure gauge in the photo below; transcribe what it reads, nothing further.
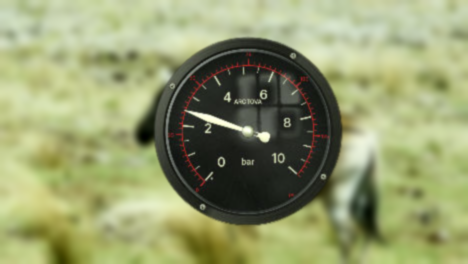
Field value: 2.5 bar
